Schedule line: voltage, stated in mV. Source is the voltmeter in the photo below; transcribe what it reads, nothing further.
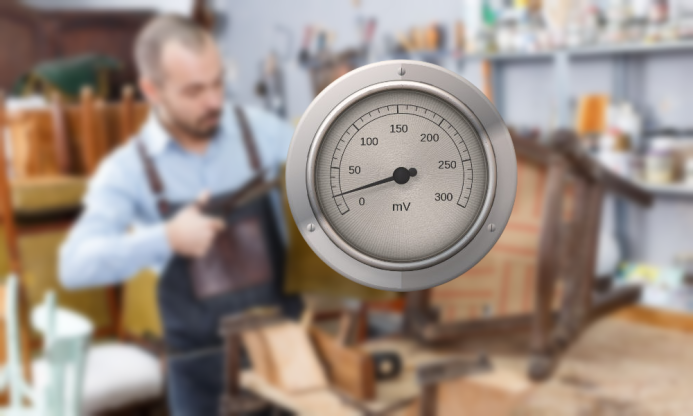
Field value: 20 mV
